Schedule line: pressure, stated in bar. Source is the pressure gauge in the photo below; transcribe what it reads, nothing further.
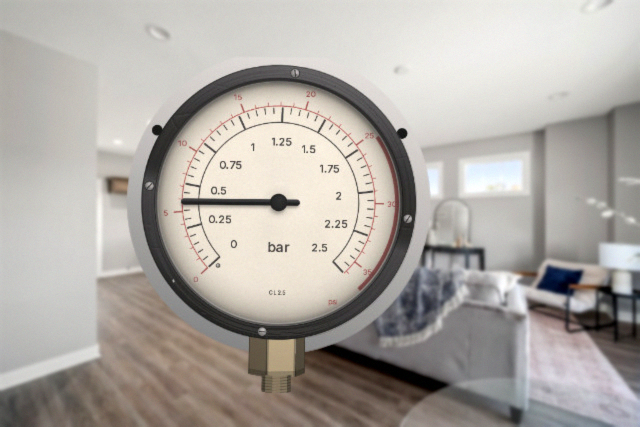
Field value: 0.4 bar
